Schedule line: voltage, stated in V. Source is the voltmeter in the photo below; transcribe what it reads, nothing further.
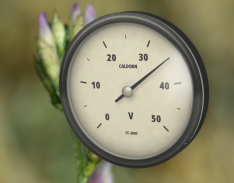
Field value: 35 V
